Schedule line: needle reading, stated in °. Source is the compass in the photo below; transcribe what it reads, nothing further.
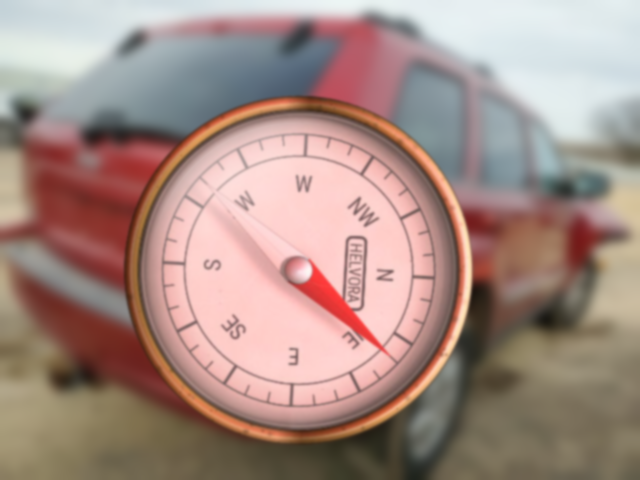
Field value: 40 °
